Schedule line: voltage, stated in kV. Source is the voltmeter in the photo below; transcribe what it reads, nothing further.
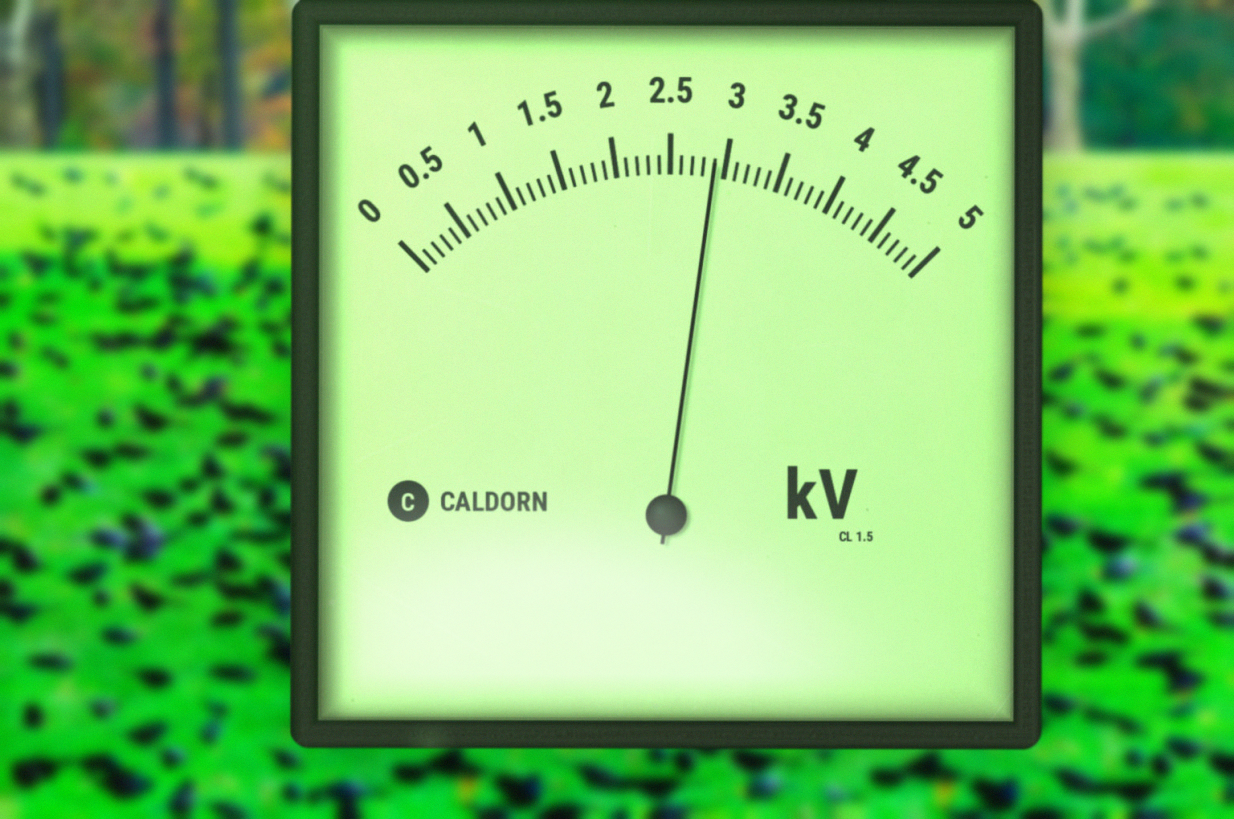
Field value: 2.9 kV
